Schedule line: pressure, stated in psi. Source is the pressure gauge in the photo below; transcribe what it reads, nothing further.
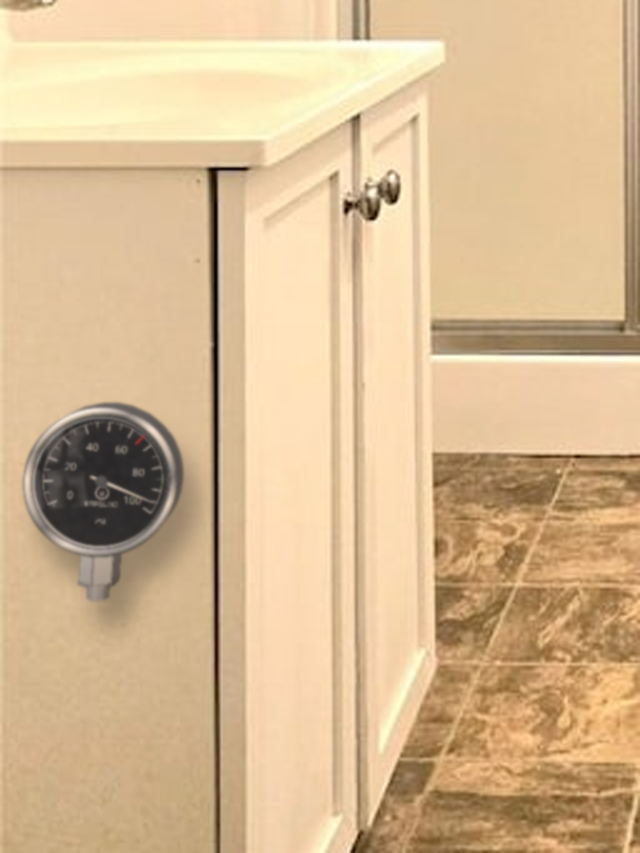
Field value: 95 psi
